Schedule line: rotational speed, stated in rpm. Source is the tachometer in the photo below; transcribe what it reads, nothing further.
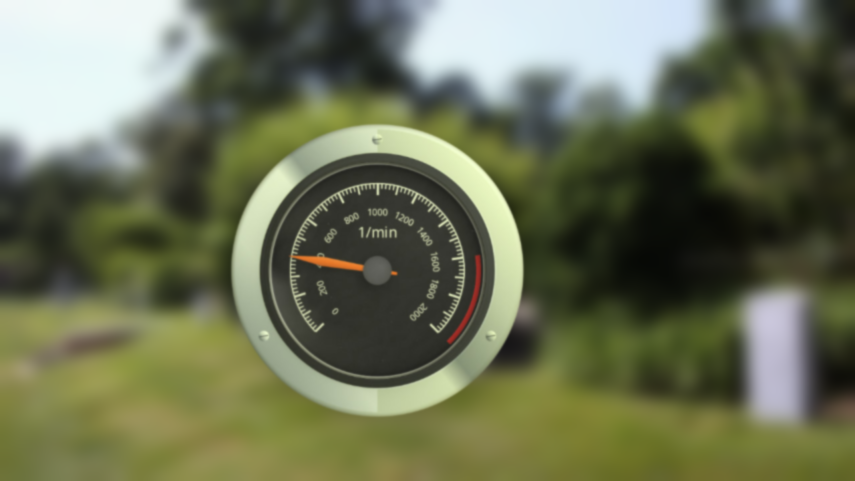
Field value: 400 rpm
